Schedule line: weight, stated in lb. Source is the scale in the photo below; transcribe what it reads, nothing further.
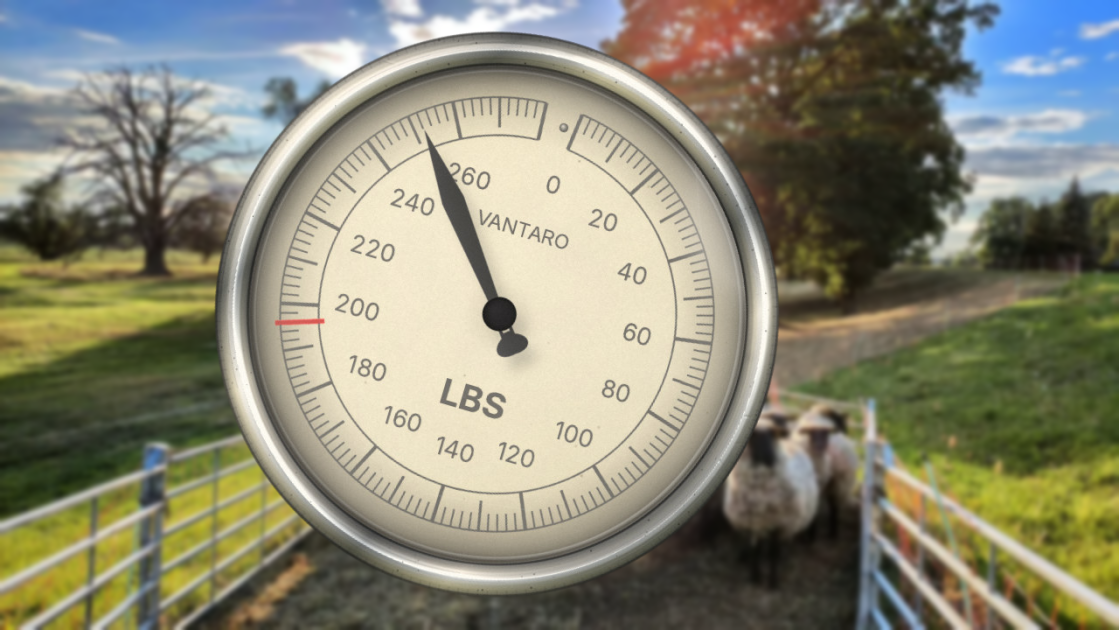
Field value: 252 lb
